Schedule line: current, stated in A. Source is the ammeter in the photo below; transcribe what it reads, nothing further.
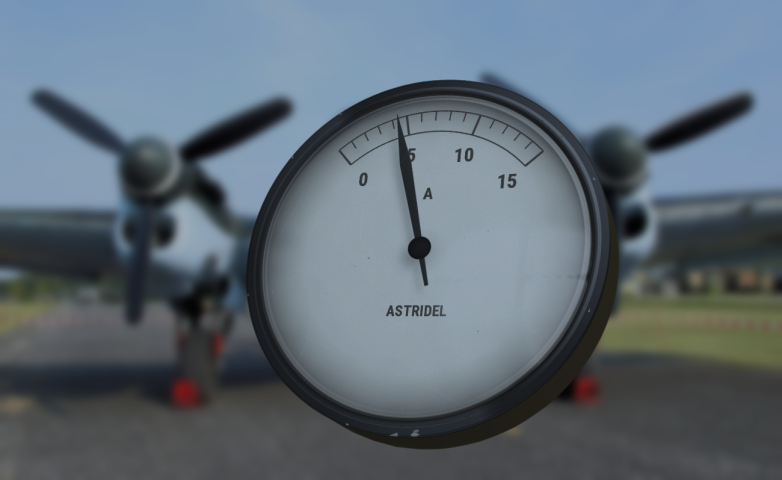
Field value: 4.5 A
